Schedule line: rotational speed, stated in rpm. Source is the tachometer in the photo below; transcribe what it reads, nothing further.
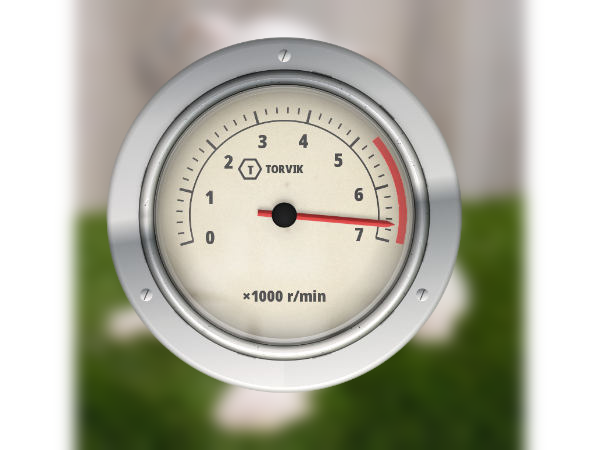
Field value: 6700 rpm
